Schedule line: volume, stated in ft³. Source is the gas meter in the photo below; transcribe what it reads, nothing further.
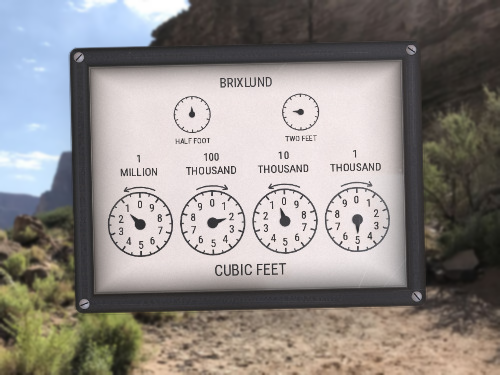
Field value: 120500 ft³
